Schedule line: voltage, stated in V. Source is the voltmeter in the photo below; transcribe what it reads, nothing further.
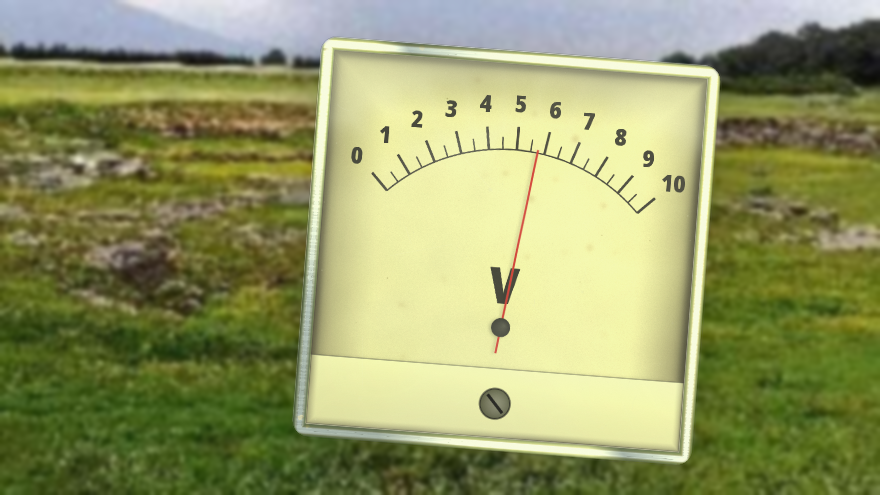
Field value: 5.75 V
